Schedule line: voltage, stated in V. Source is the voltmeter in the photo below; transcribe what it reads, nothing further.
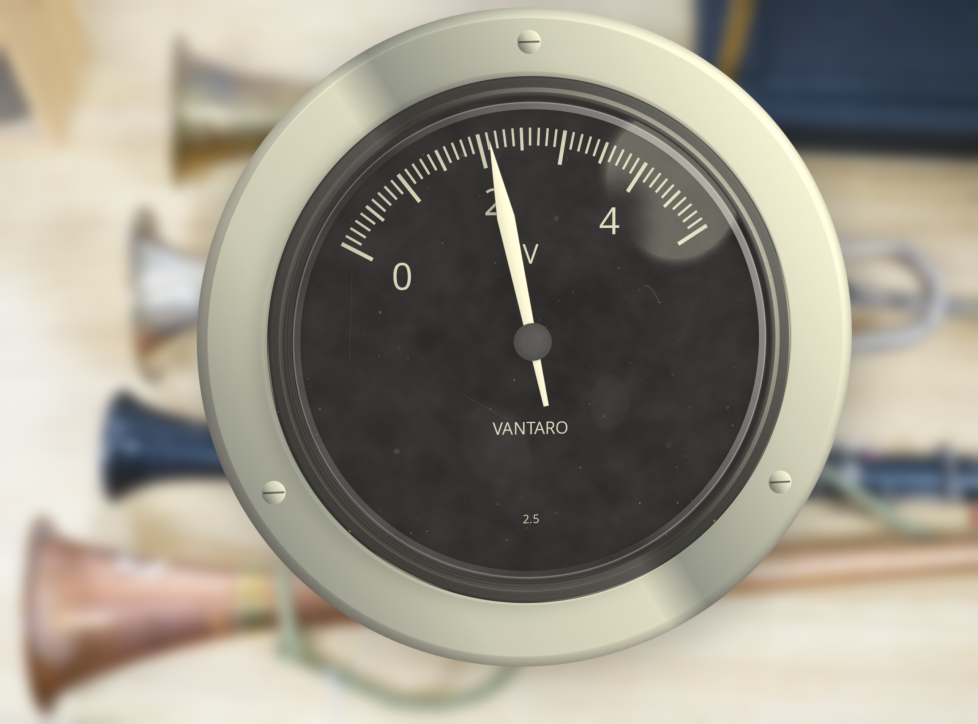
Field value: 2.1 V
